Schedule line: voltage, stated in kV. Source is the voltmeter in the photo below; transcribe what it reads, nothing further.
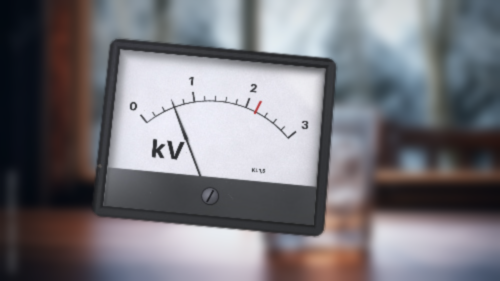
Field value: 0.6 kV
